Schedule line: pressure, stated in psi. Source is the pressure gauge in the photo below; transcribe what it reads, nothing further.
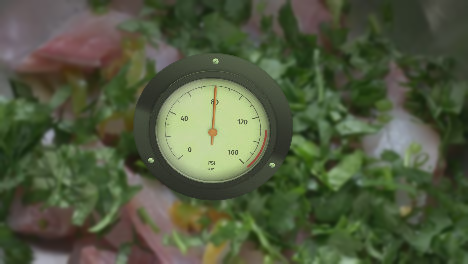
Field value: 80 psi
